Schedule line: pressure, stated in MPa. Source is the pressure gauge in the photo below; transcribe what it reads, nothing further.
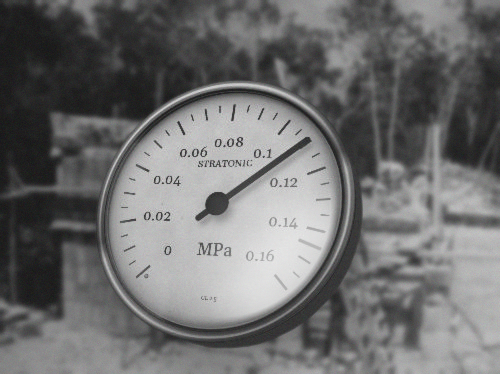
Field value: 0.11 MPa
